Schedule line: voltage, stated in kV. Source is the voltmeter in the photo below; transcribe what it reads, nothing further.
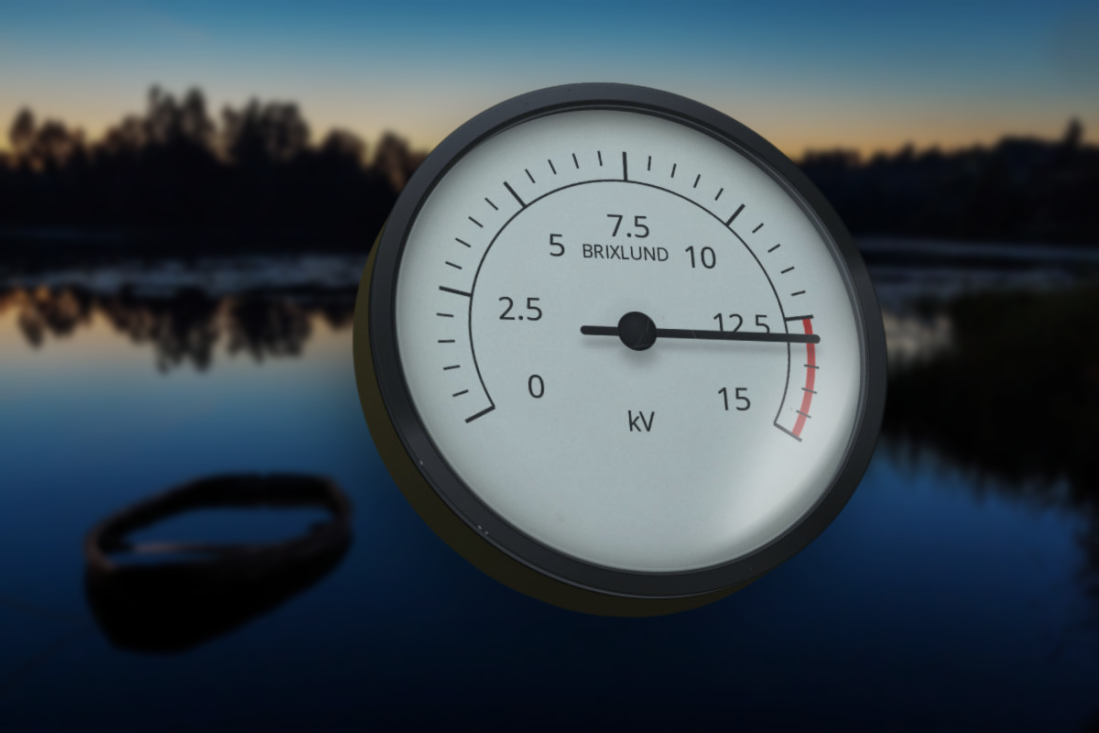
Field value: 13 kV
